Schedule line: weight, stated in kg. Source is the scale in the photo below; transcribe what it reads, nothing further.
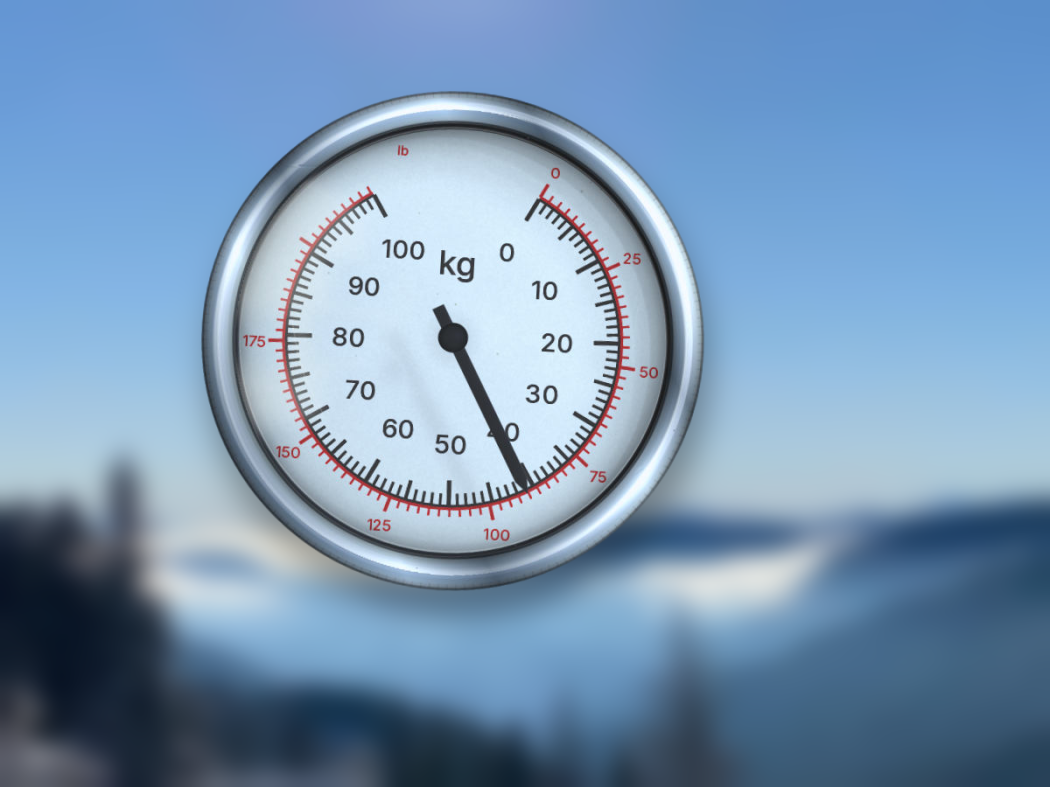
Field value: 41 kg
